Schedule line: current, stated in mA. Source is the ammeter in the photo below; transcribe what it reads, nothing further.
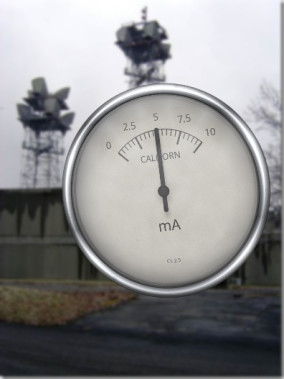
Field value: 5 mA
